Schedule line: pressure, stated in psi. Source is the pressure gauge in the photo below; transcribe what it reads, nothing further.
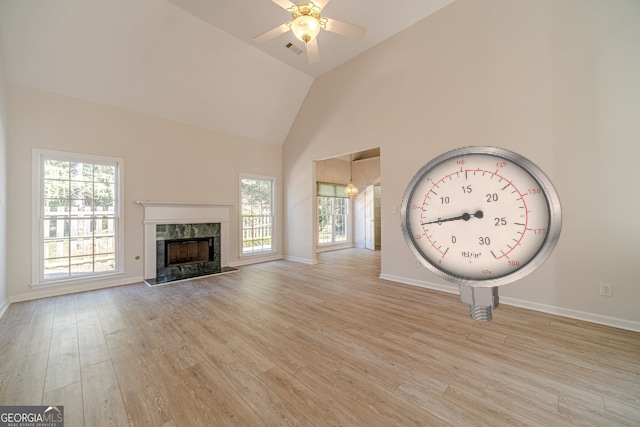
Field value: 5 psi
